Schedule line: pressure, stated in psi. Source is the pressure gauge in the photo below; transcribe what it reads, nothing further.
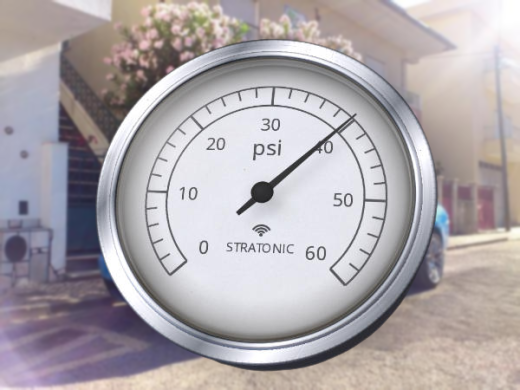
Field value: 40 psi
